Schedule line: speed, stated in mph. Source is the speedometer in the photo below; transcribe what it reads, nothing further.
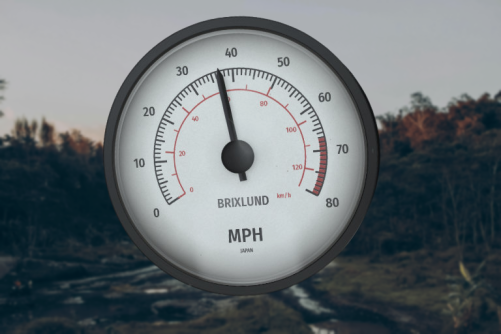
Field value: 37 mph
